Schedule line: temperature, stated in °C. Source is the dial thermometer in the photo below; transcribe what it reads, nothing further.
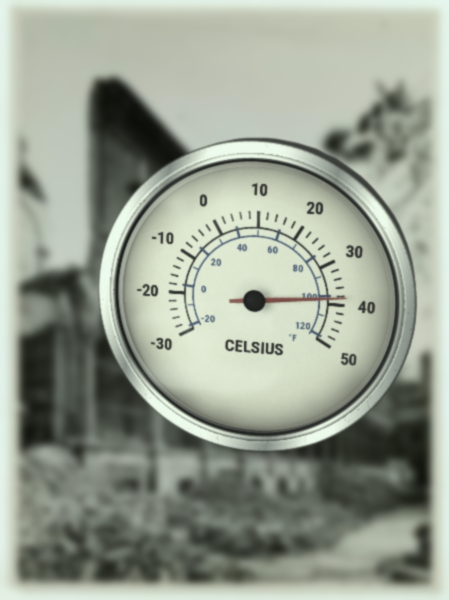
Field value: 38 °C
